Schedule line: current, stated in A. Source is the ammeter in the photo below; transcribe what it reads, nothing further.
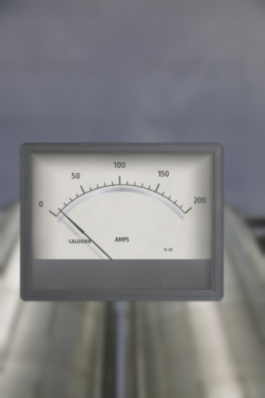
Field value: 10 A
